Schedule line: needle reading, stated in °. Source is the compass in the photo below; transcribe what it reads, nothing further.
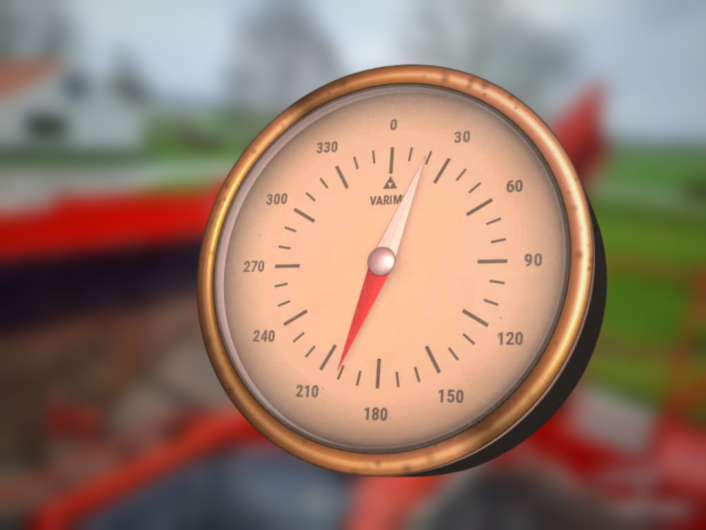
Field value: 200 °
